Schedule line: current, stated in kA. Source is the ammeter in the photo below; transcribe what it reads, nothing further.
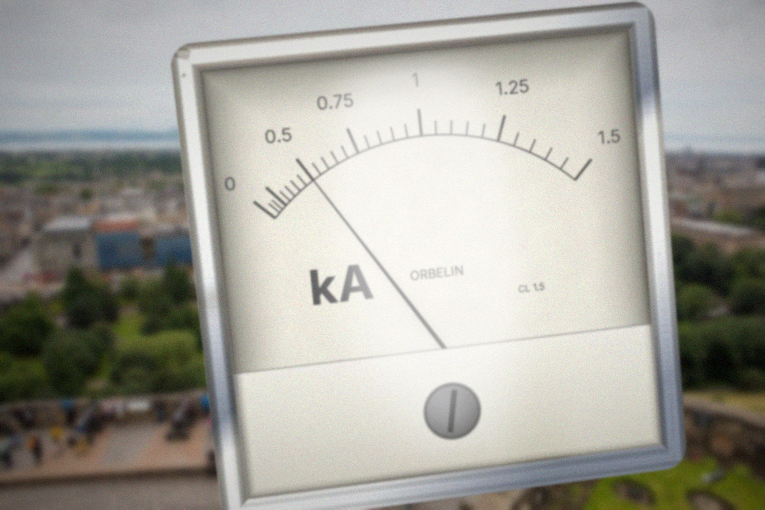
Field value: 0.5 kA
